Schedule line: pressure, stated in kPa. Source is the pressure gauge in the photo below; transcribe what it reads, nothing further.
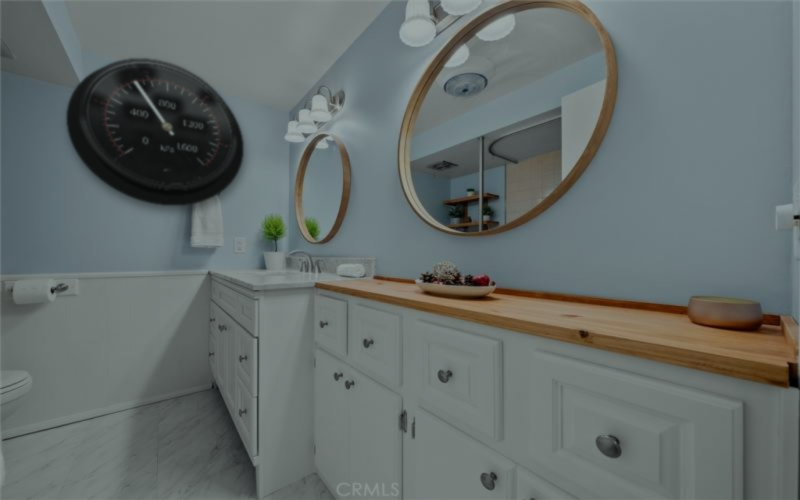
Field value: 600 kPa
